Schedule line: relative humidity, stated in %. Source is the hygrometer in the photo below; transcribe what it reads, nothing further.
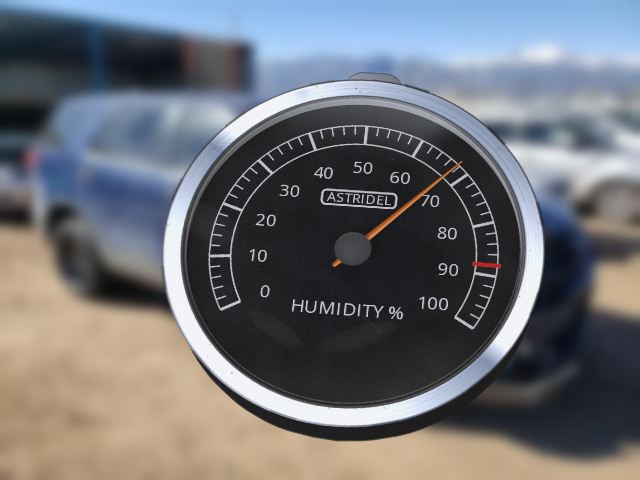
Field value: 68 %
